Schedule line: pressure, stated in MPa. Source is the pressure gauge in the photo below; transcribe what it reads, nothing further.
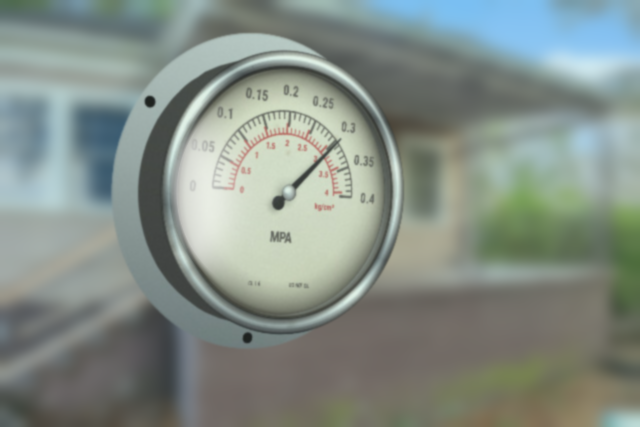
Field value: 0.3 MPa
